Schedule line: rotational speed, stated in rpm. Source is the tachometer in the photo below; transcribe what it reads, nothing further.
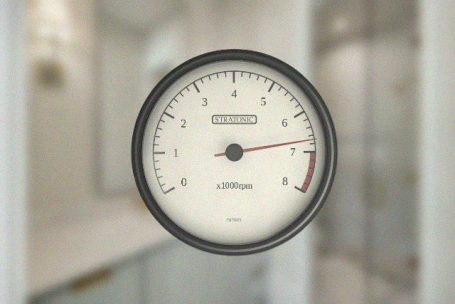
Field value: 6700 rpm
